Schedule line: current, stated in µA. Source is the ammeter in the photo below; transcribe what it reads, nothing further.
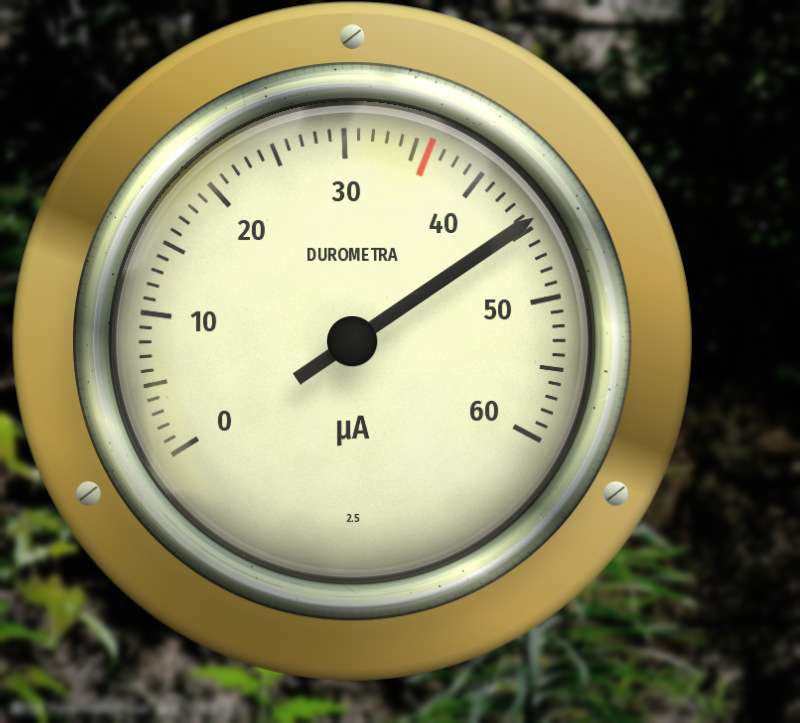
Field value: 44.5 µA
